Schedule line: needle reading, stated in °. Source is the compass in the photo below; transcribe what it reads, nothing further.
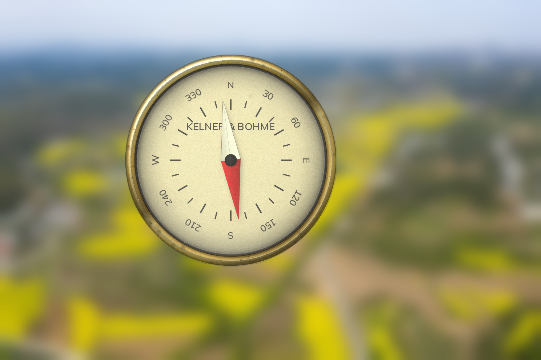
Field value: 172.5 °
